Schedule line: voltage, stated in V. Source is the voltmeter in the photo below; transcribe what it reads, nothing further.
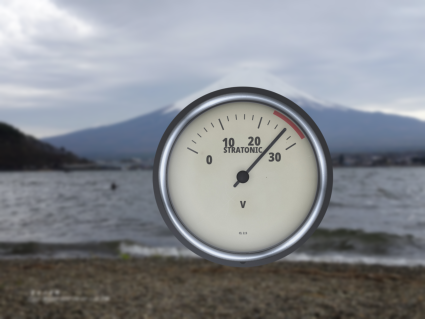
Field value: 26 V
